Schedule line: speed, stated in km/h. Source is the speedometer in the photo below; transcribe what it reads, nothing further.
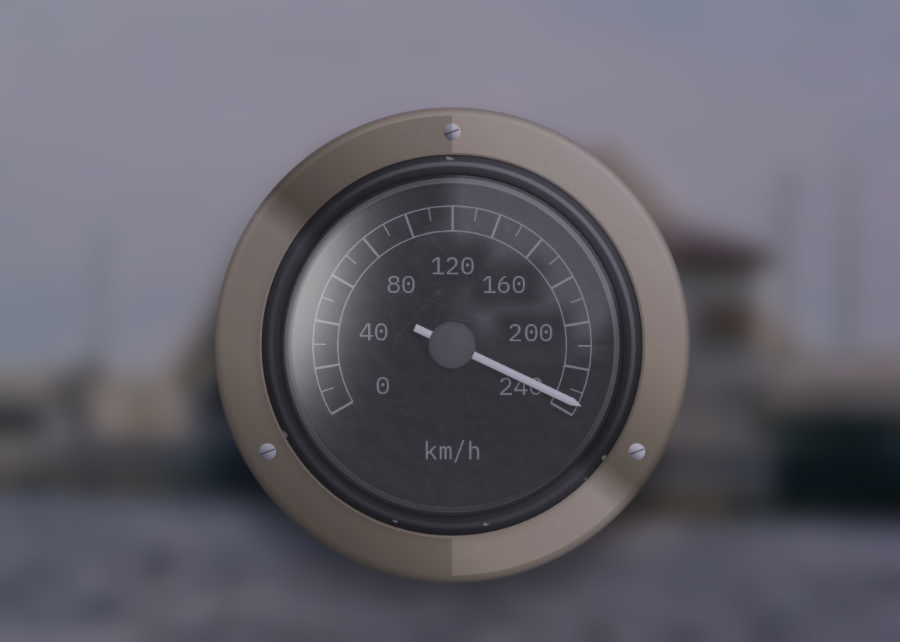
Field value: 235 km/h
